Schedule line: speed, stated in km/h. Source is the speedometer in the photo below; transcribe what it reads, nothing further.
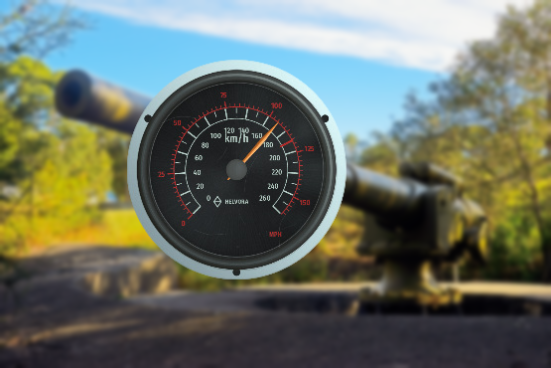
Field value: 170 km/h
